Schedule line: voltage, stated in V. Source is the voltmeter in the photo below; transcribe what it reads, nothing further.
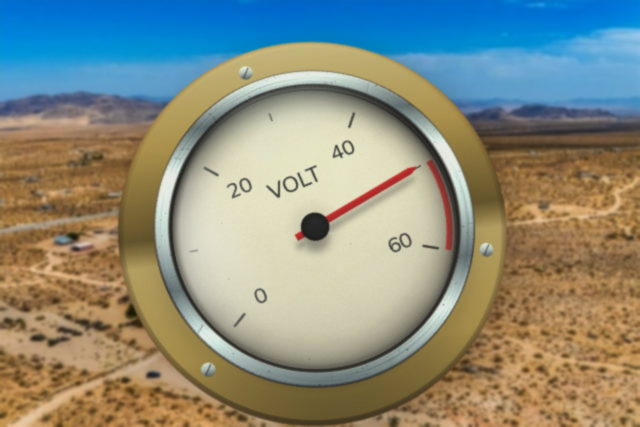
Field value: 50 V
